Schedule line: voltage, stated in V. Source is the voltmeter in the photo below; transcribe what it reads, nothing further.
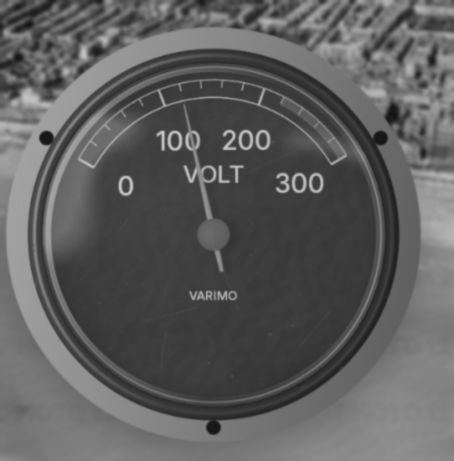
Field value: 120 V
